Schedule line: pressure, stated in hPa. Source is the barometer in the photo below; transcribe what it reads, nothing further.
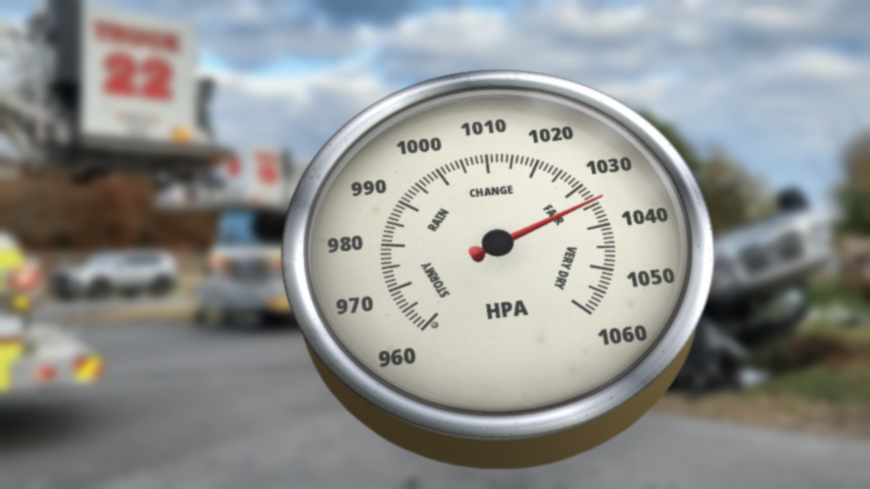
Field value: 1035 hPa
